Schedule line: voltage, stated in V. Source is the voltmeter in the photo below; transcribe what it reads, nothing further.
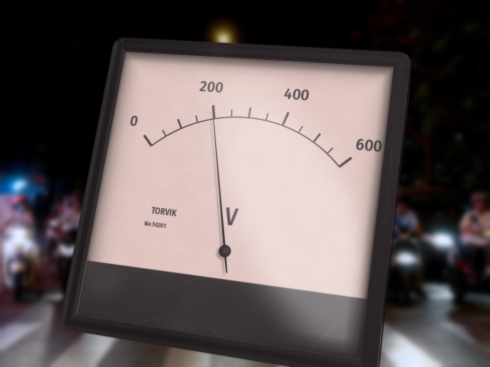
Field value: 200 V
